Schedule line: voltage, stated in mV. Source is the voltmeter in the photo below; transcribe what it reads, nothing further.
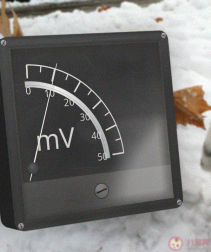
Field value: 10 mV
